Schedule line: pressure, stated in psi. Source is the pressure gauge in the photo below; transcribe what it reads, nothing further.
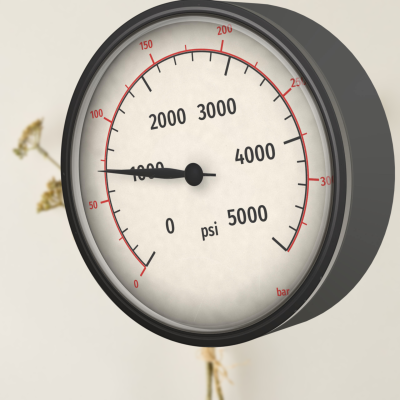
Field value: 1000 psi
